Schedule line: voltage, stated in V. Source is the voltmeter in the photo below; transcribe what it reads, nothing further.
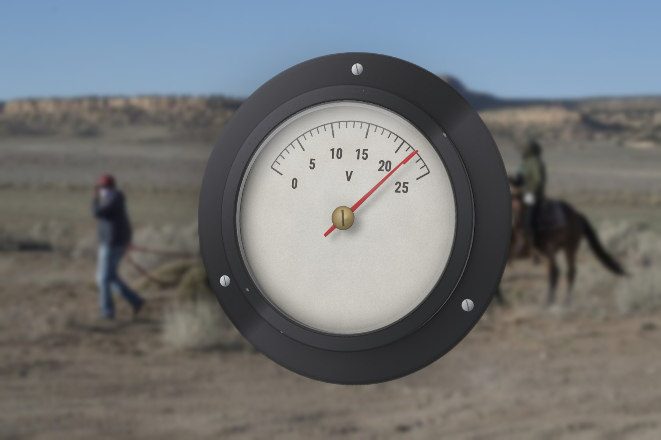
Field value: 22 V
